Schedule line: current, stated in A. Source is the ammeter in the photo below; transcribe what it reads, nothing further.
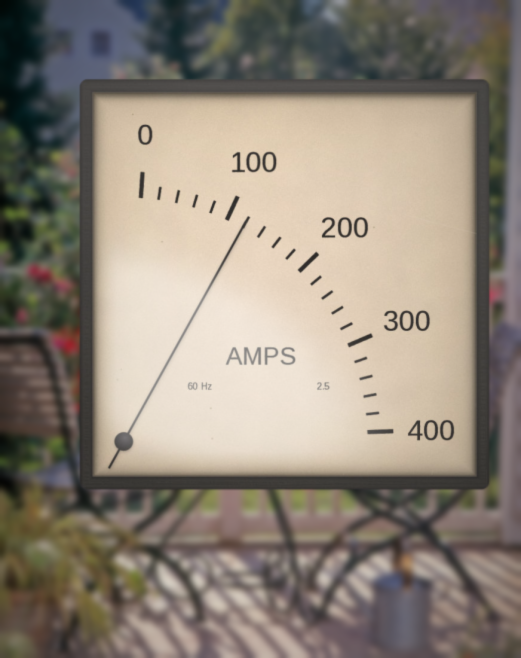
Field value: 120 A
